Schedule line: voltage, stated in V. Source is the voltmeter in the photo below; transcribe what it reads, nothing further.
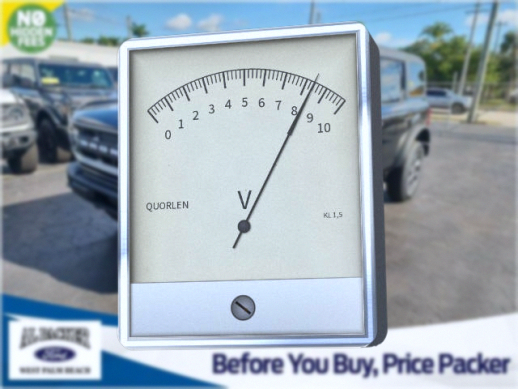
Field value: 8.4 V
